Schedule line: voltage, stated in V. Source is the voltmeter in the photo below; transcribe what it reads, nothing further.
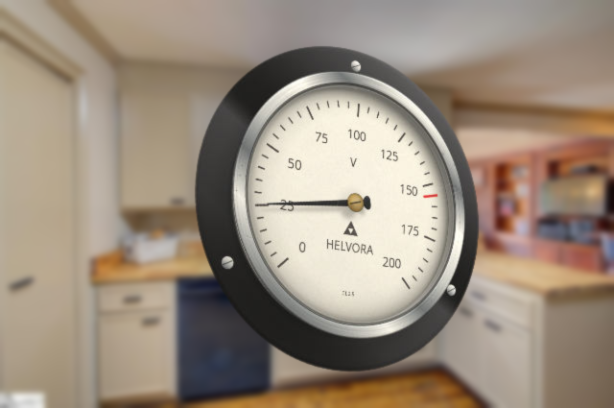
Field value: 25 V
